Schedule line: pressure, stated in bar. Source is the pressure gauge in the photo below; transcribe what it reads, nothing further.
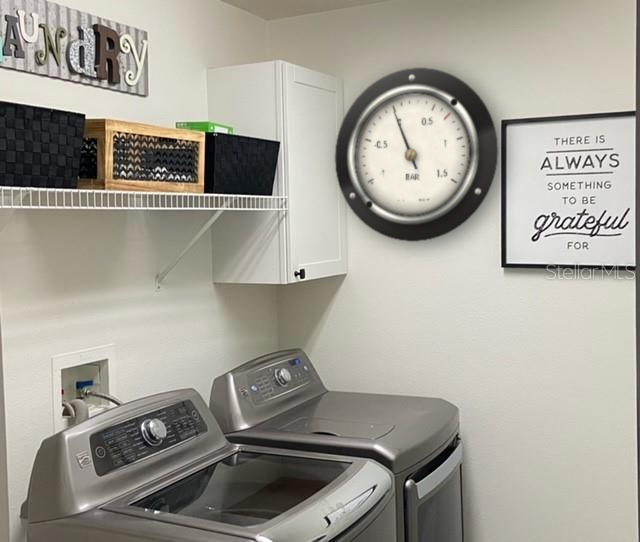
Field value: 0 bar
